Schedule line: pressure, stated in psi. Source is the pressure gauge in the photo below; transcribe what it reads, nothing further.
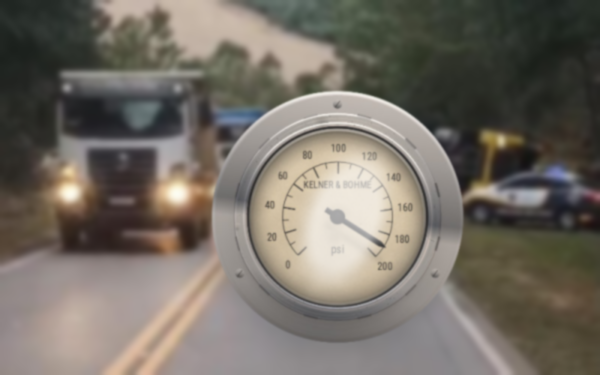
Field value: 190 psi
